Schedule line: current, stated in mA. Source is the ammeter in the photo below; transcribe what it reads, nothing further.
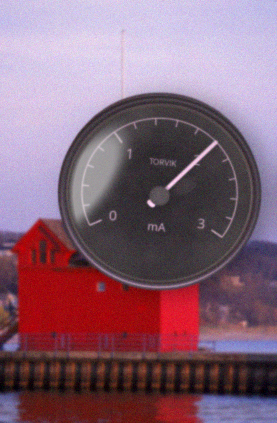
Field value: 2 mA
